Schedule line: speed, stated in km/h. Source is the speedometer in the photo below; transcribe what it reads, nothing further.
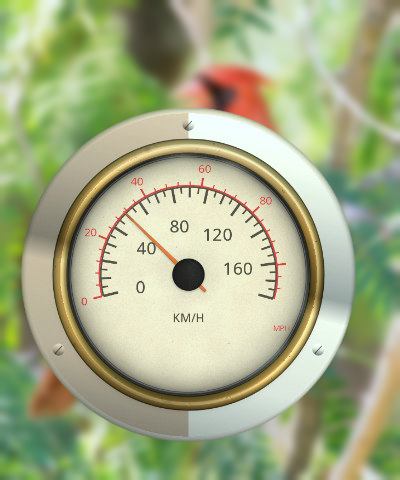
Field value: 50 km/h
